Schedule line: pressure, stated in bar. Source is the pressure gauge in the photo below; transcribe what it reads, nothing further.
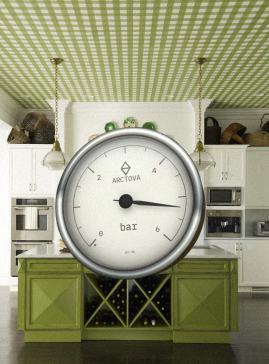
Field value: 5.25 bar
